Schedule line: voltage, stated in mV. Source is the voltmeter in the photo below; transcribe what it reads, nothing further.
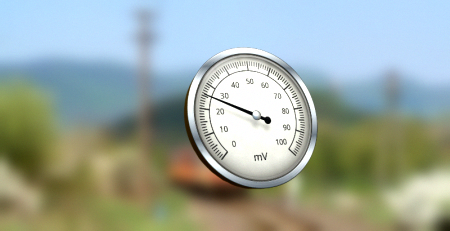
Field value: 25 mV
